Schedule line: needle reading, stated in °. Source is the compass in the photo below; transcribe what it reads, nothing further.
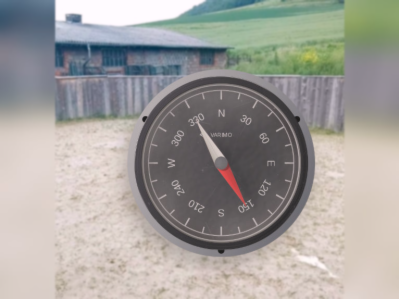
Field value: 150 °
